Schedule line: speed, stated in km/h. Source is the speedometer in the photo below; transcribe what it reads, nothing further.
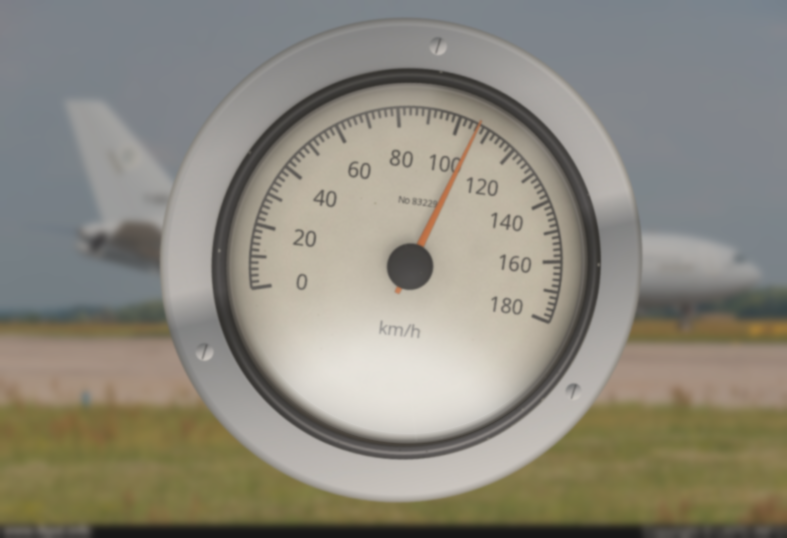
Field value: 106 km/h
